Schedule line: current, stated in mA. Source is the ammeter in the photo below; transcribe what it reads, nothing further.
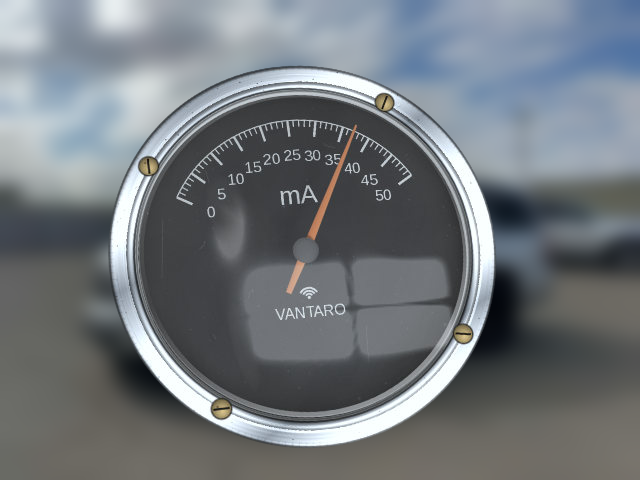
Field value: 37 mA
